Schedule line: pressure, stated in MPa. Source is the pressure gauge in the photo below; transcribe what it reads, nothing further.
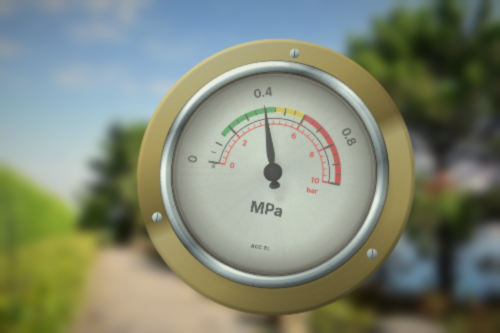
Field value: 0.4 MPa
